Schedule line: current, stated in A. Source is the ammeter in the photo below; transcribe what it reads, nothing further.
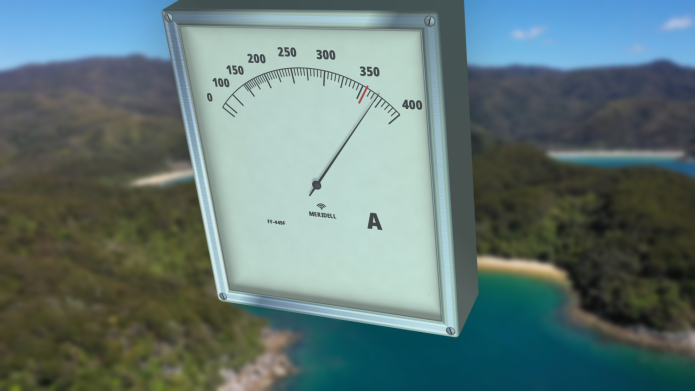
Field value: 370 A
